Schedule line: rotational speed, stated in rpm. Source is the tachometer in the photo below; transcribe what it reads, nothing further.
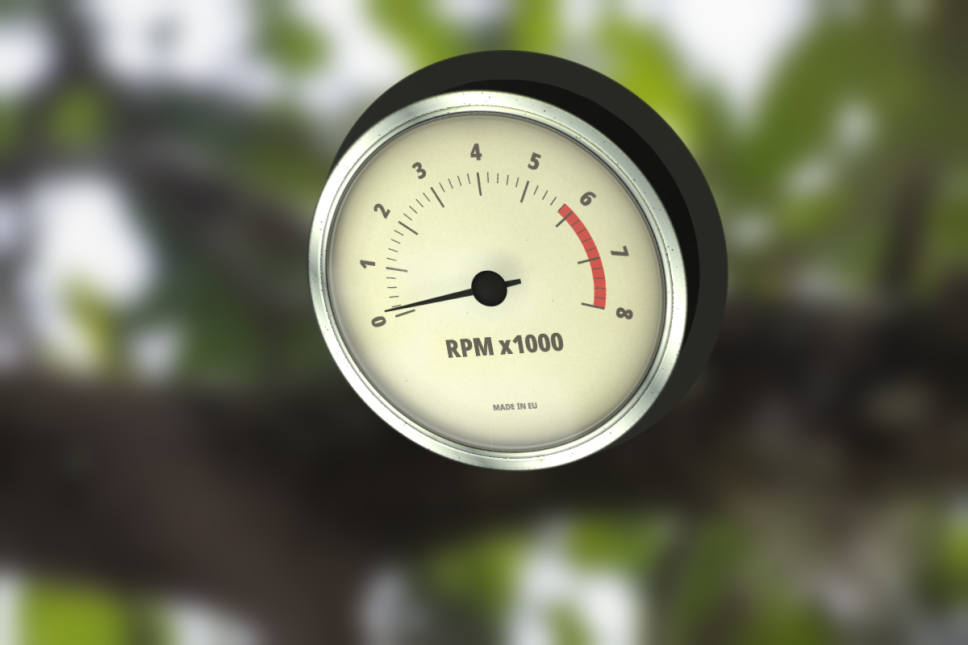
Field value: 200 rpm
